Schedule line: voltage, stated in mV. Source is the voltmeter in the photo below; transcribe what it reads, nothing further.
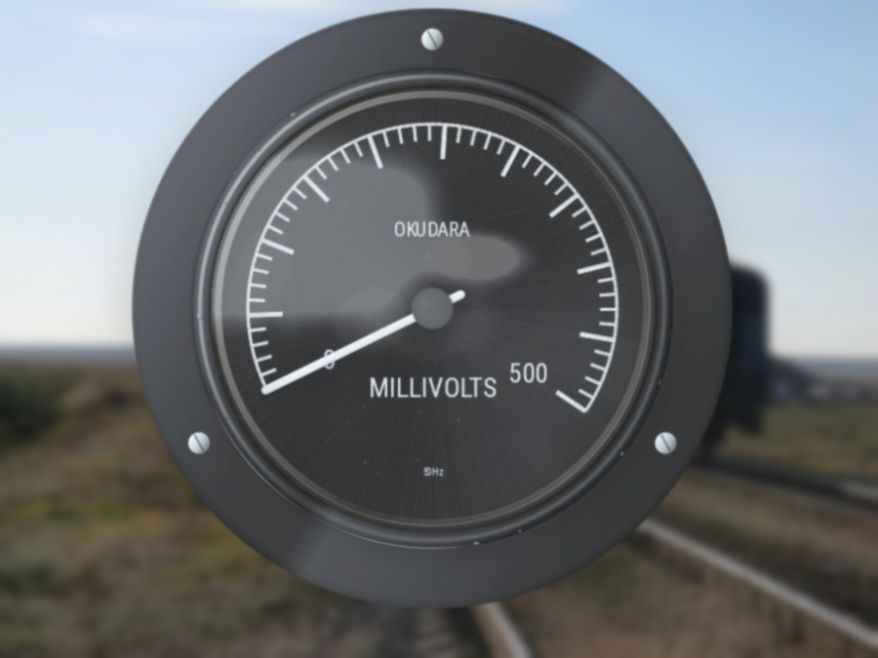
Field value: 0 mV
